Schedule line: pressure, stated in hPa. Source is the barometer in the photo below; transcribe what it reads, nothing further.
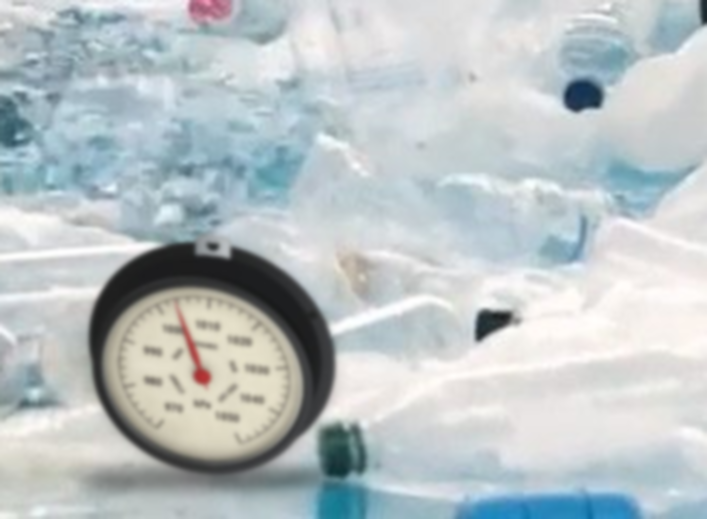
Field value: 1004 hPa
